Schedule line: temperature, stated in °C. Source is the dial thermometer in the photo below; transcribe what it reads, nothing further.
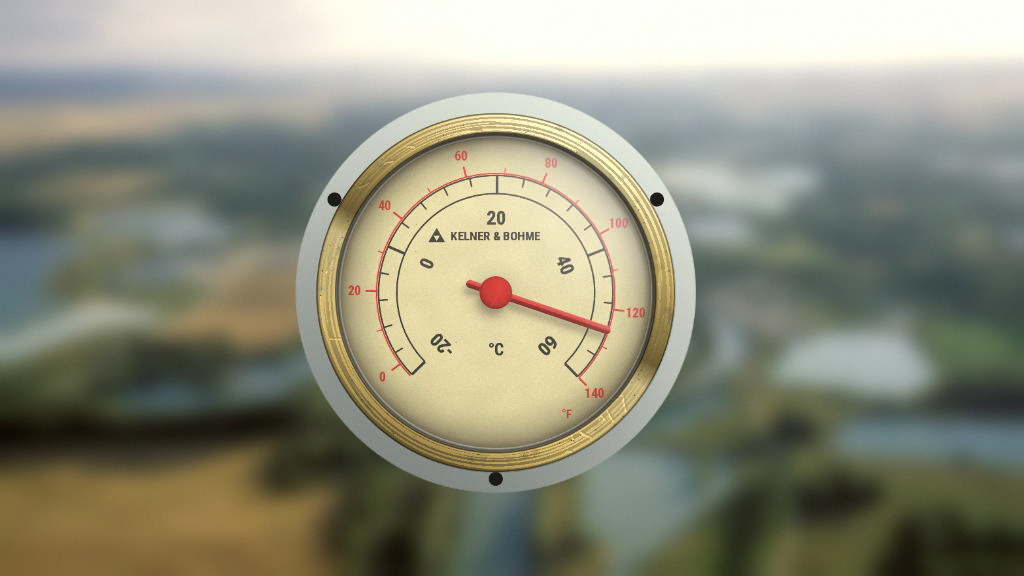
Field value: 52 °C
